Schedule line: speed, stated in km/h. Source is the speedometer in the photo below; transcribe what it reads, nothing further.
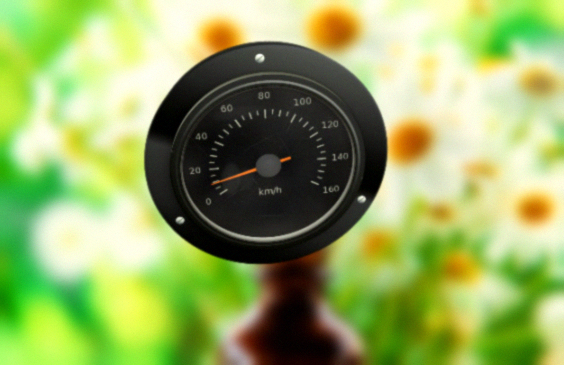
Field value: 10 km/h
